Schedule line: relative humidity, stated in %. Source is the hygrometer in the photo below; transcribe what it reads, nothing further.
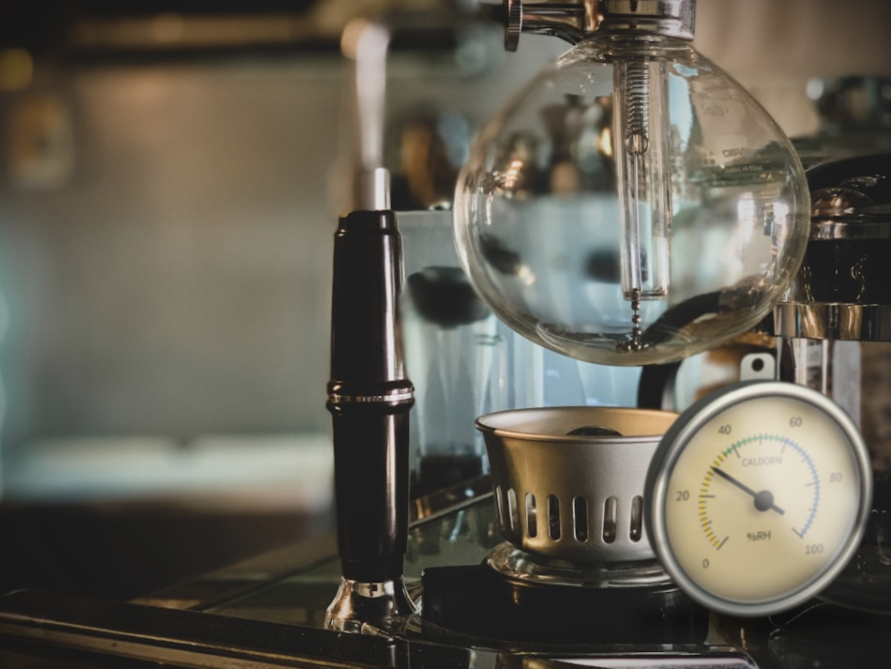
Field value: 30 %
